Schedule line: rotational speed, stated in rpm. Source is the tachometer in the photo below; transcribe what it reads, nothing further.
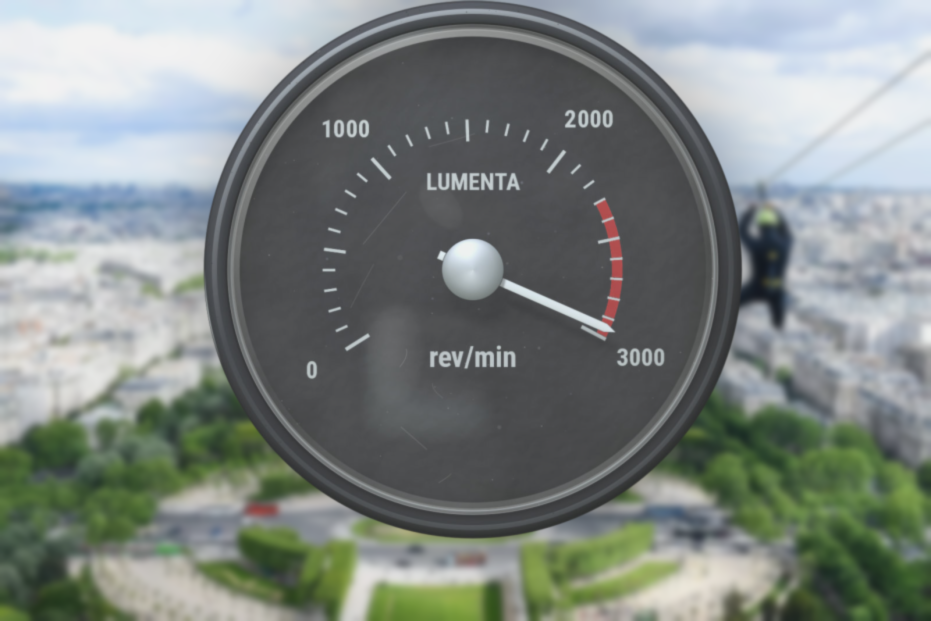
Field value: 2950 rpm
